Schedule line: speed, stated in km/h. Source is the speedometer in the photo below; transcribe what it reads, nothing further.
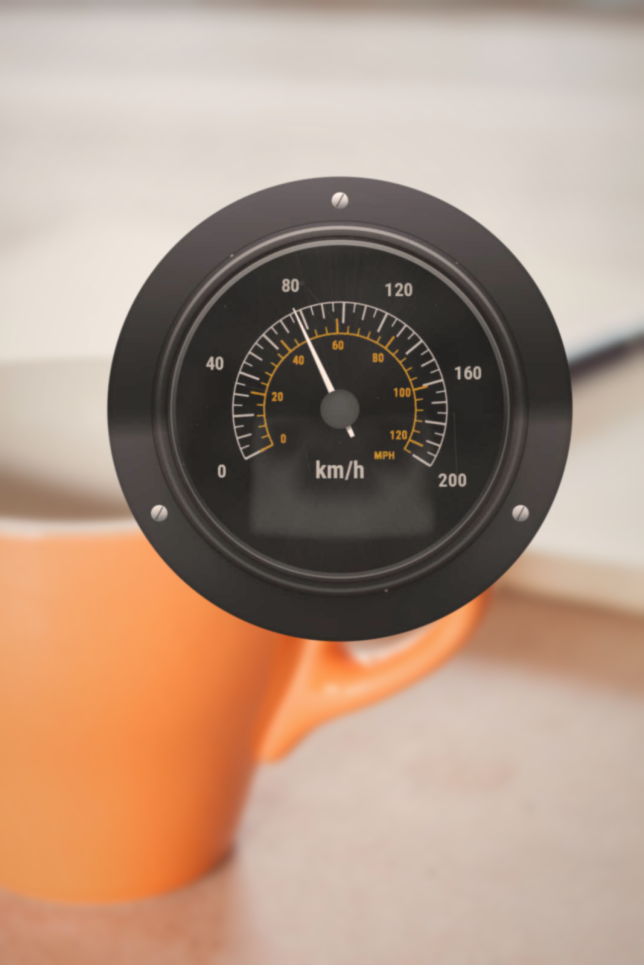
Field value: 77.5 km/h
